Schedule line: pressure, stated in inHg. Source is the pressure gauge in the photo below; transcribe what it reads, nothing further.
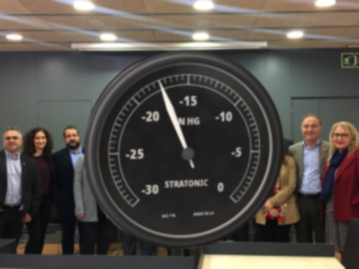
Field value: -17.5 inHg
